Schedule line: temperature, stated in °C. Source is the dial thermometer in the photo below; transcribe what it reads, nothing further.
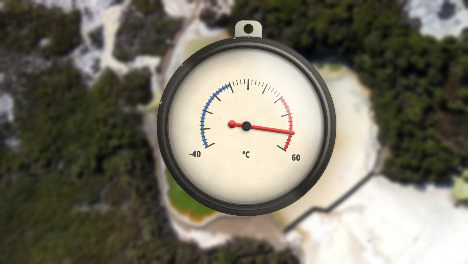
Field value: 50 °C
